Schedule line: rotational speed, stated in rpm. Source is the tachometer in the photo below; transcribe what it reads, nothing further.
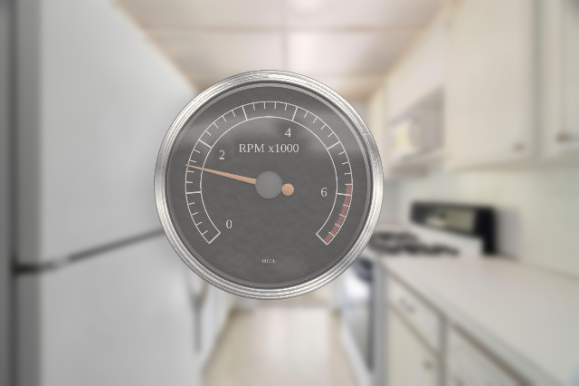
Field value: 1500 rpm
